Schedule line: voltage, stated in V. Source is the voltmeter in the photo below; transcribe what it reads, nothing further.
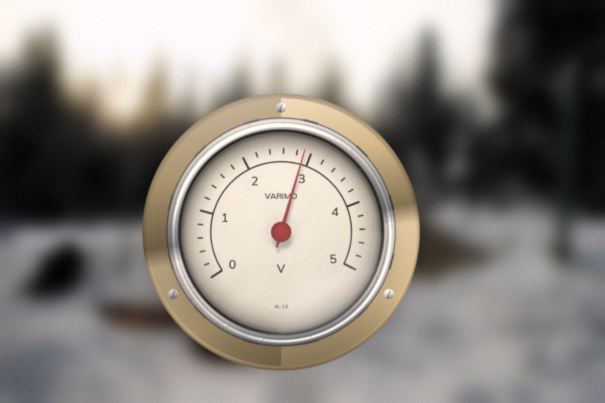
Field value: 2.9 V
